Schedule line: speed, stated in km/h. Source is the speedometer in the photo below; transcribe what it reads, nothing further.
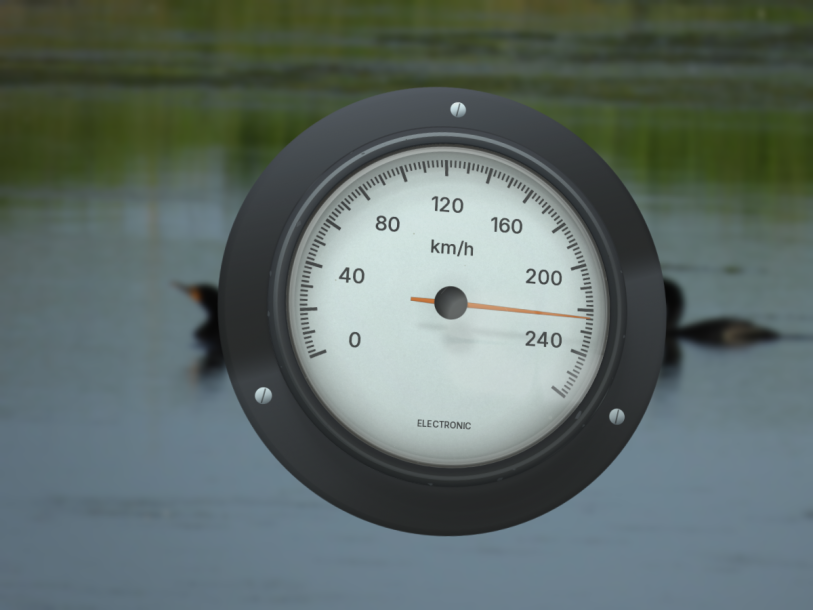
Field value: 224 km/h
